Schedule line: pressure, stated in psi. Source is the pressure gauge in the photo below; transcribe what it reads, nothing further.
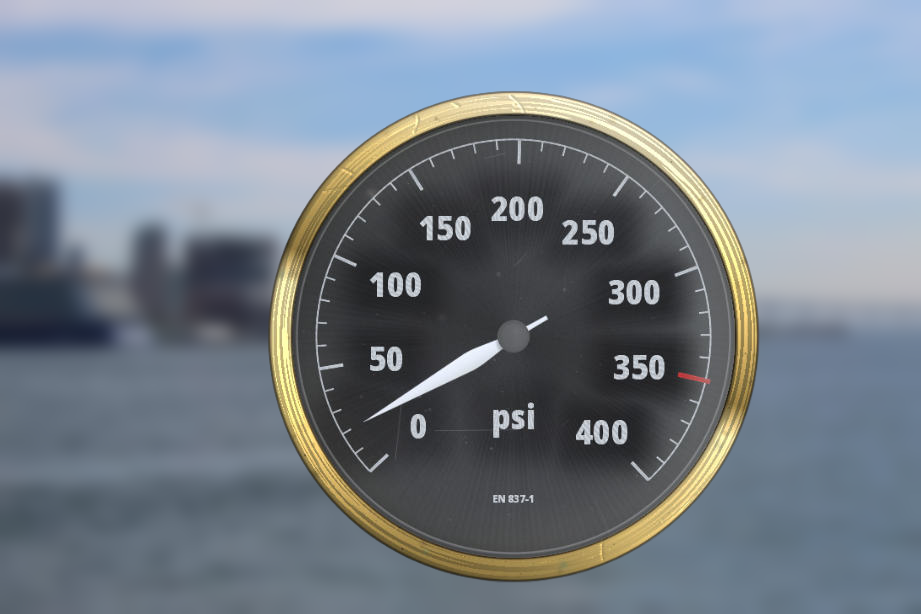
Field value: 20 psi
